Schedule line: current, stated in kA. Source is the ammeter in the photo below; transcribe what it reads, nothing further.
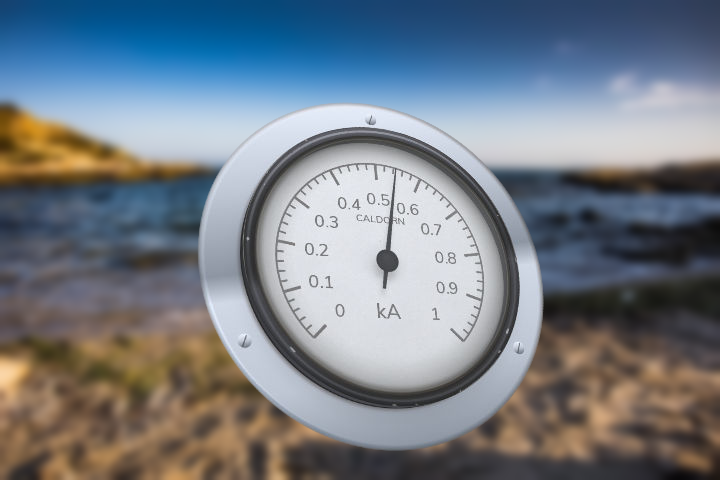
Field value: 0.54 kA
